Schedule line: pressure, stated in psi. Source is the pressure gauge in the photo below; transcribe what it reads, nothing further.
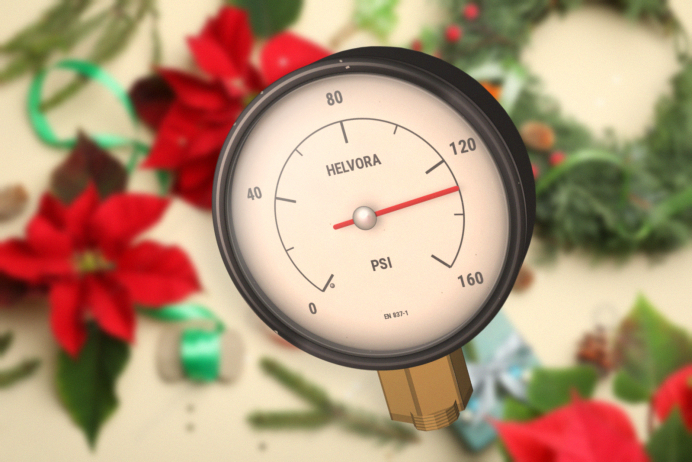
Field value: 130 psi
